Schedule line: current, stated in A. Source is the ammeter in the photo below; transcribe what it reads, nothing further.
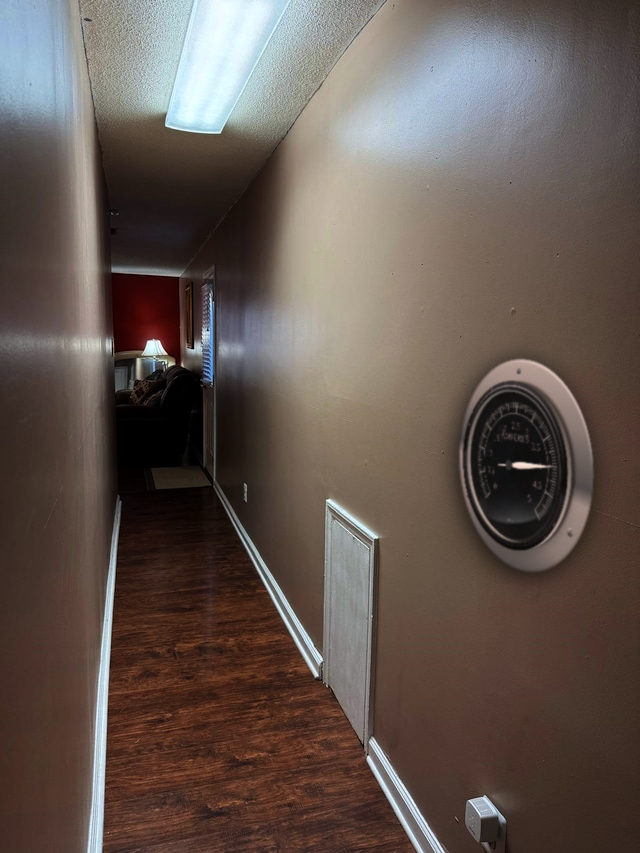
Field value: 4 A
